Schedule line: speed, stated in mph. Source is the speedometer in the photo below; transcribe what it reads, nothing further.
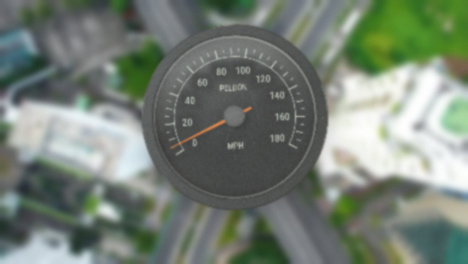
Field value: 5 mph
